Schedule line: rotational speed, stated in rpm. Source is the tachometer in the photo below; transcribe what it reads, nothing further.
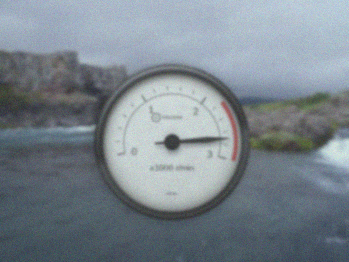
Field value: 2700 rpm
